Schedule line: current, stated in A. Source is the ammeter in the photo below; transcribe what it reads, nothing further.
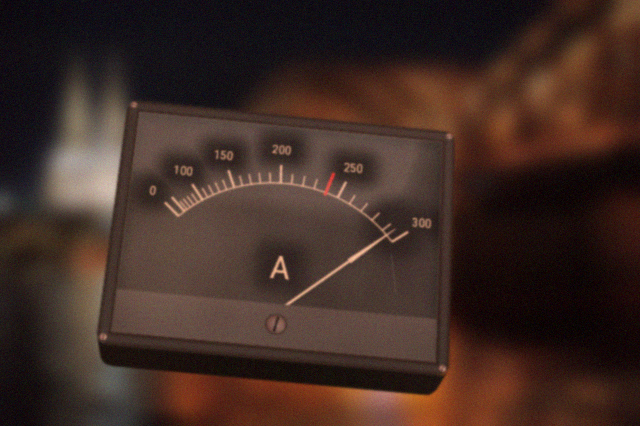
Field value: 295 A
